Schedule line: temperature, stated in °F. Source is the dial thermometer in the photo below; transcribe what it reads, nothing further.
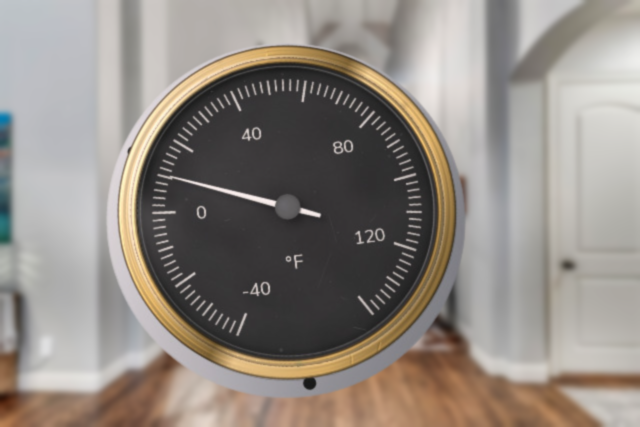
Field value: 10 °F
